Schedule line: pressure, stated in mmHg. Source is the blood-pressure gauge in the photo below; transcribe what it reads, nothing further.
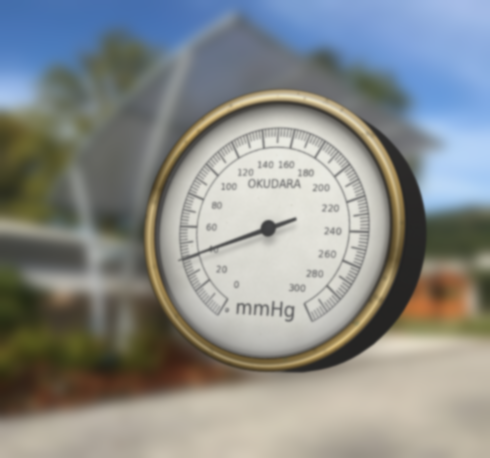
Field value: 40 mmHg
